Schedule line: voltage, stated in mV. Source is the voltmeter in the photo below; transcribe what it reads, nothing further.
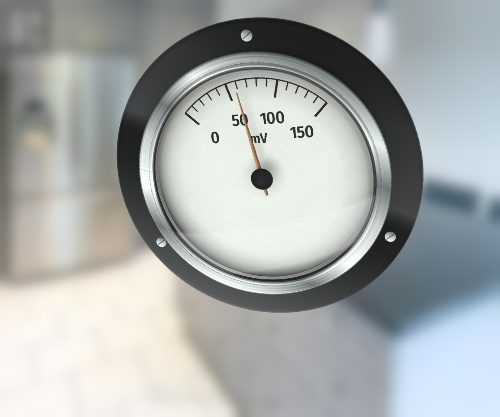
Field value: 60 mV
